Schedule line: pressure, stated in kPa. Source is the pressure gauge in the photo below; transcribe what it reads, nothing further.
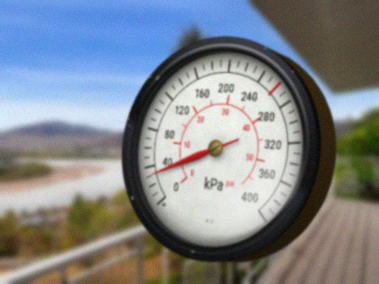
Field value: 30 kPa
